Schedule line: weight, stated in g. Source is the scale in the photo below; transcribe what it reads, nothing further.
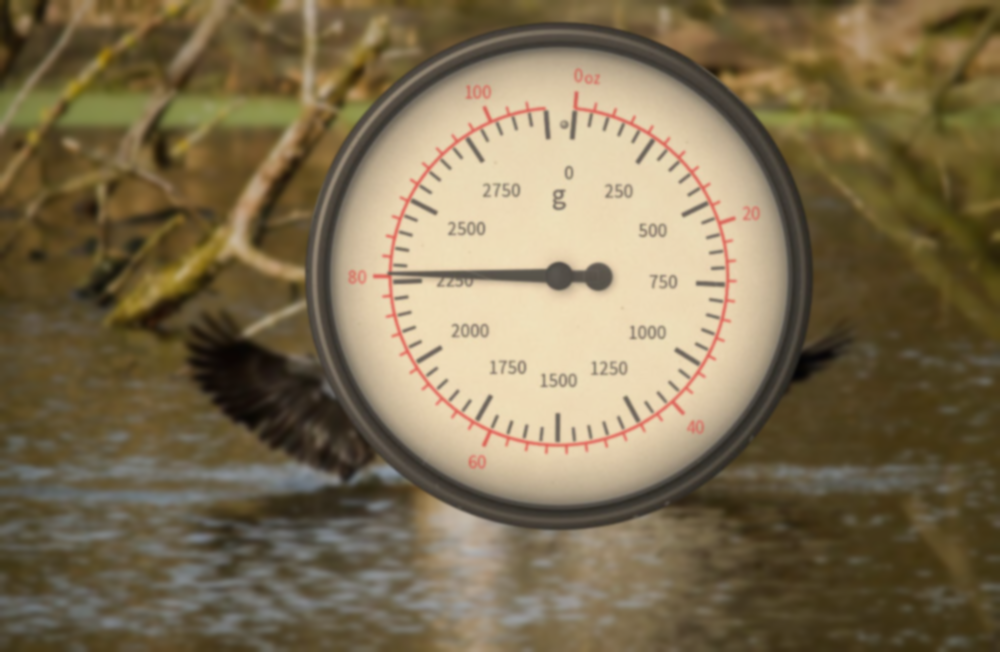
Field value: 2275 g
